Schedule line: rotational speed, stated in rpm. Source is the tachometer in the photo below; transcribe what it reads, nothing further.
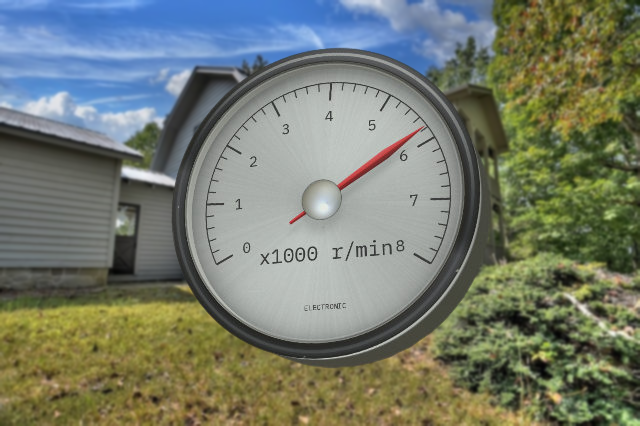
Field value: 5800 rpm
